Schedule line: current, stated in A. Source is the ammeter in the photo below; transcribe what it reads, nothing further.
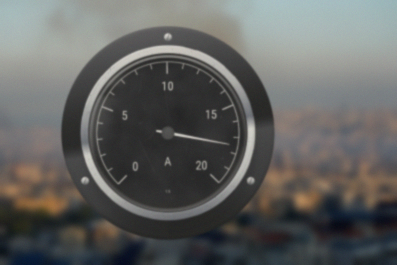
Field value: 17.5 A
